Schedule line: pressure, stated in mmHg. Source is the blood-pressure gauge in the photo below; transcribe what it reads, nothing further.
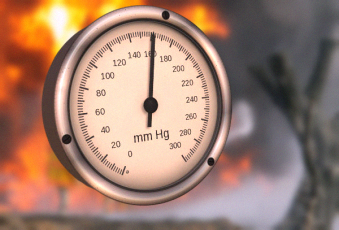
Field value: 160 mmHg
